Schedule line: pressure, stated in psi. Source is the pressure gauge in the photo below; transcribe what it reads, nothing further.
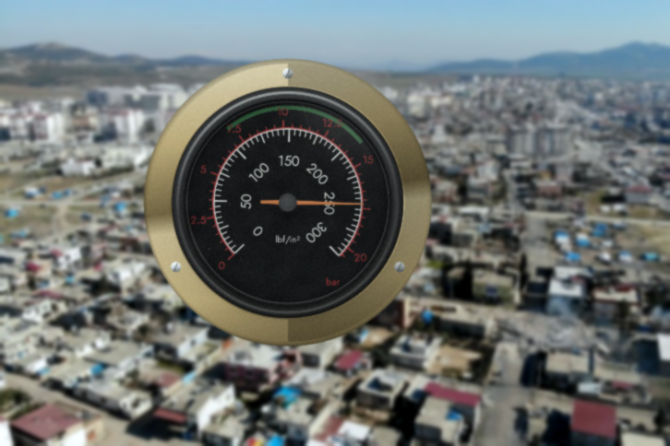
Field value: 250 psi
